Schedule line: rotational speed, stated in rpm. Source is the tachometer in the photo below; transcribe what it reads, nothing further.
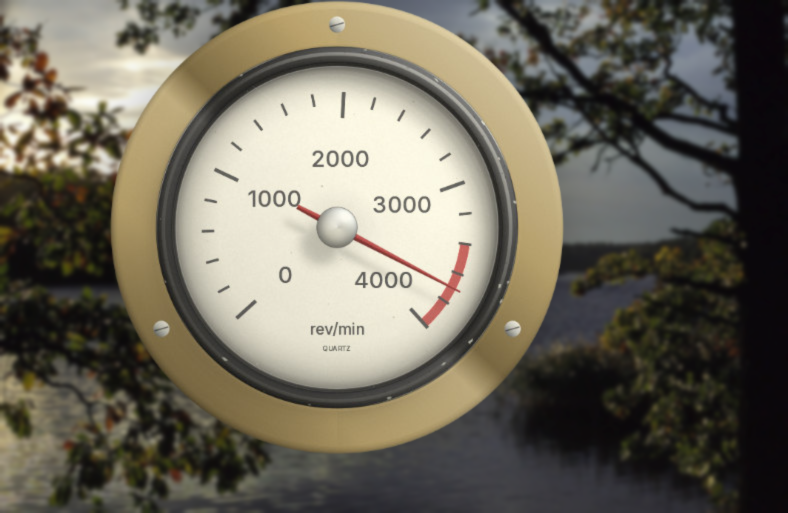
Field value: 3700 rpm
